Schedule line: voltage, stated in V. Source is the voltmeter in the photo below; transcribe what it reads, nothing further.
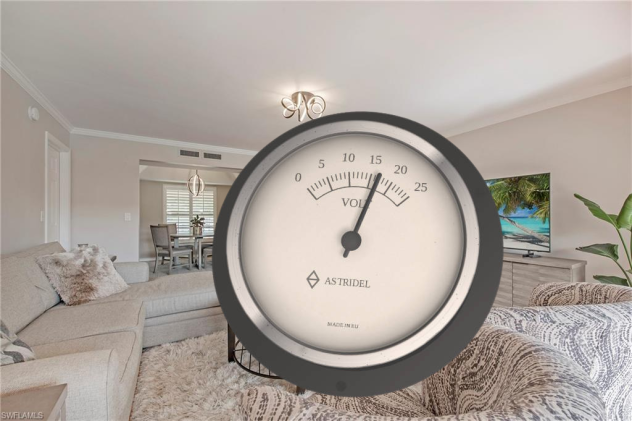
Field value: 17 V
